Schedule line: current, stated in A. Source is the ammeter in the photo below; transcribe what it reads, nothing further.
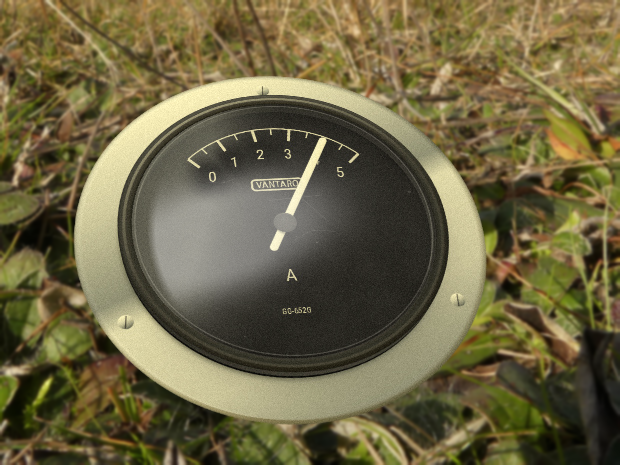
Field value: 4 A
